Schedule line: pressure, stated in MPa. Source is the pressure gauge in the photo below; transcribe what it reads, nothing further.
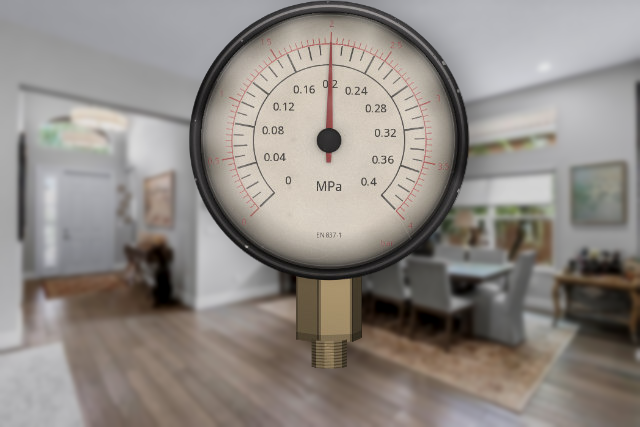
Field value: 0.2 MPa
